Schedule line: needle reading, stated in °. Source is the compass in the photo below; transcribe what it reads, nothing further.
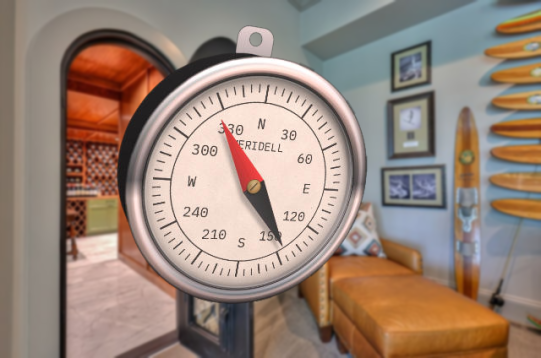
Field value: 325 °
